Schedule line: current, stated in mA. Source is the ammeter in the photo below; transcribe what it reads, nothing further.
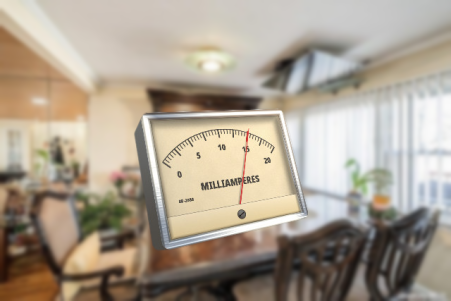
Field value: 15 mA
